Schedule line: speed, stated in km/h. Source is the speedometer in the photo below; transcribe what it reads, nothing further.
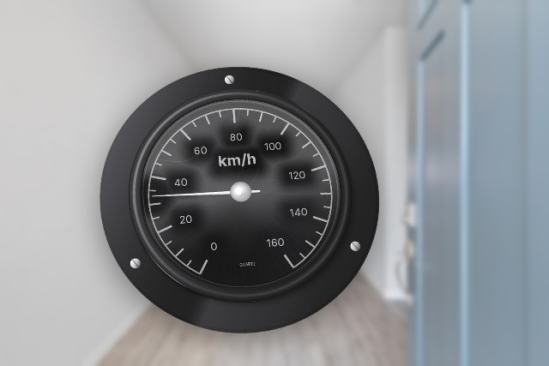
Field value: 32.5 km/h
